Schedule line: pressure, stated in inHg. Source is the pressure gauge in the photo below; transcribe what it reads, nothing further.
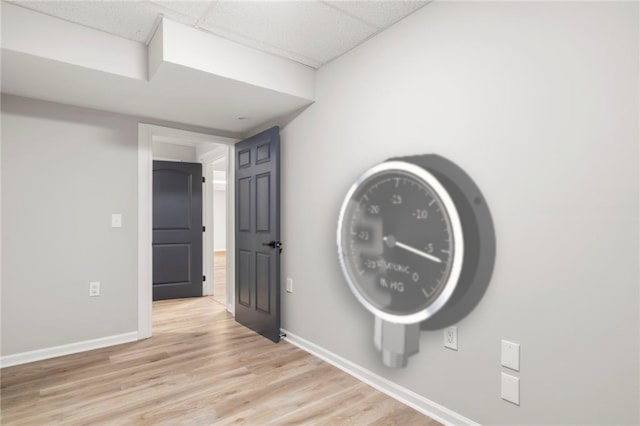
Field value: -4 inHg
